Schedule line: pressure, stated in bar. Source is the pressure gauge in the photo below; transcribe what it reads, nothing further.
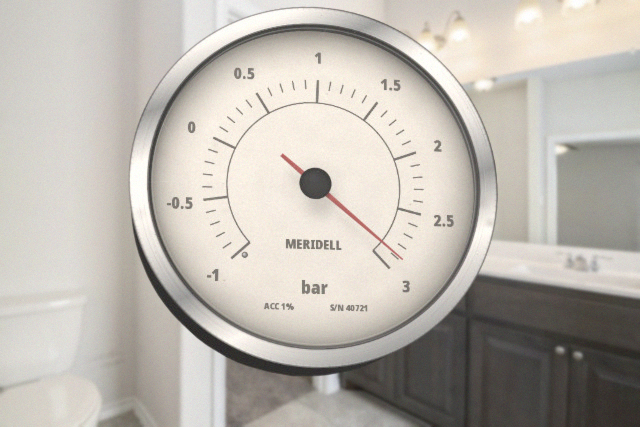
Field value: 2.9 bar
